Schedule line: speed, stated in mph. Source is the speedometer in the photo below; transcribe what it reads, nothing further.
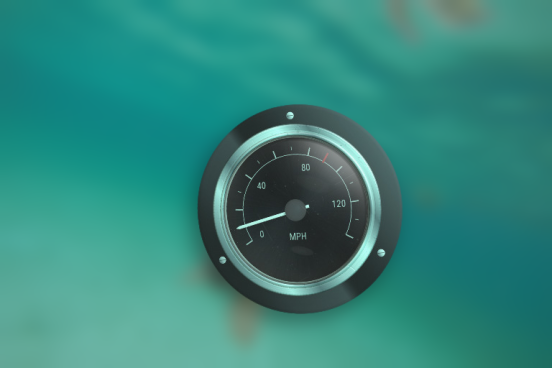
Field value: 10 mph
